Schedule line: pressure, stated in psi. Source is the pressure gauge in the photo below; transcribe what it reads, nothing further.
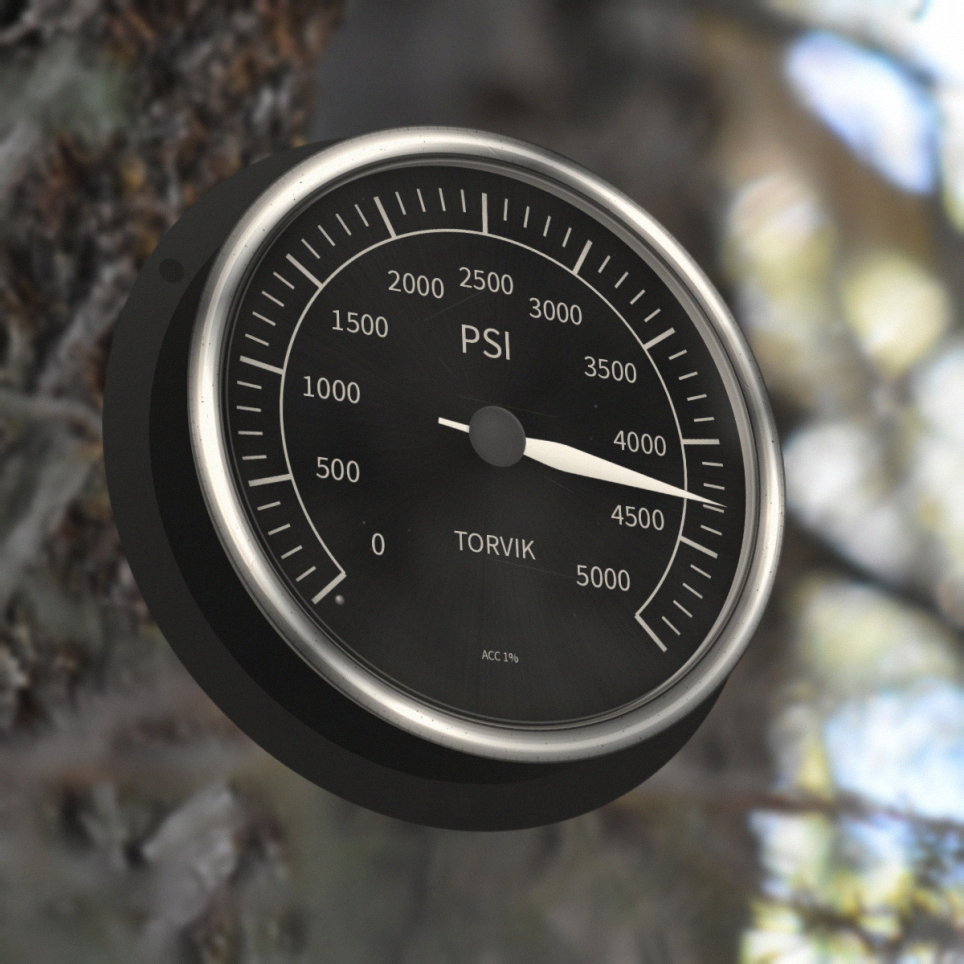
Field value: 4300 psi
